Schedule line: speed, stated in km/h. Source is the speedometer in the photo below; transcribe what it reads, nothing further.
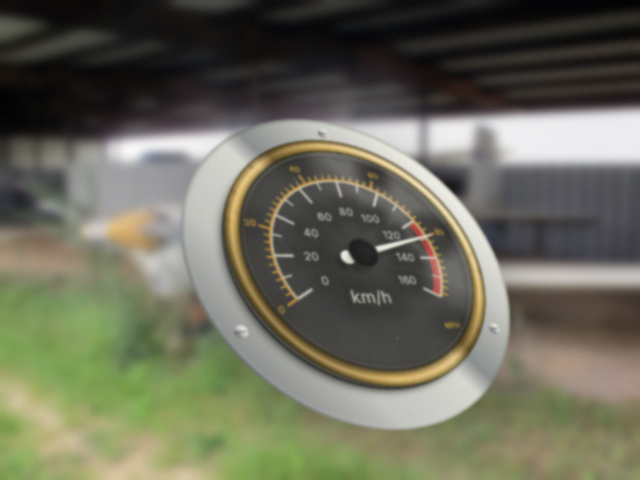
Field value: 130 km/h
